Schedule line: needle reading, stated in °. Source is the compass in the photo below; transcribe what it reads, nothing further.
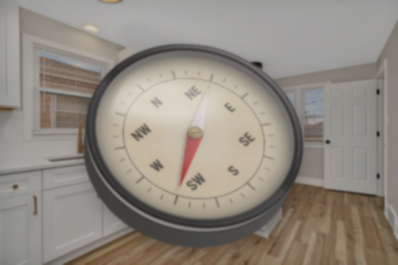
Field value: 240 °
